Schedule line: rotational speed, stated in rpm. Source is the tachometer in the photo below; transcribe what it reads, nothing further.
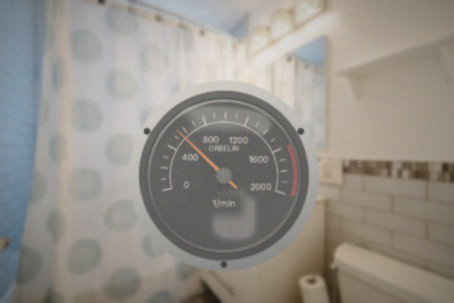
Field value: 550 rpm
